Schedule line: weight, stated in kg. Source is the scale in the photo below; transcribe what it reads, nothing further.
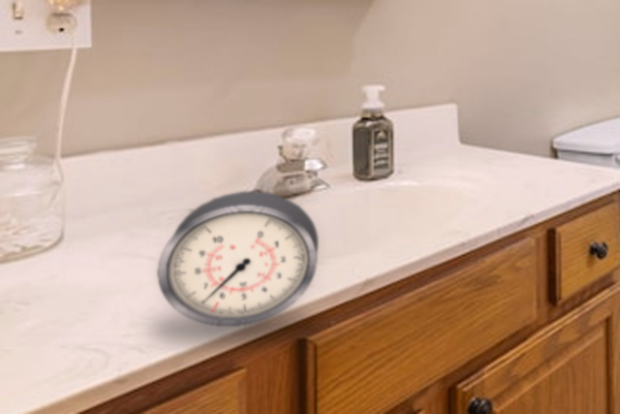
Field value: 6.5 kg
